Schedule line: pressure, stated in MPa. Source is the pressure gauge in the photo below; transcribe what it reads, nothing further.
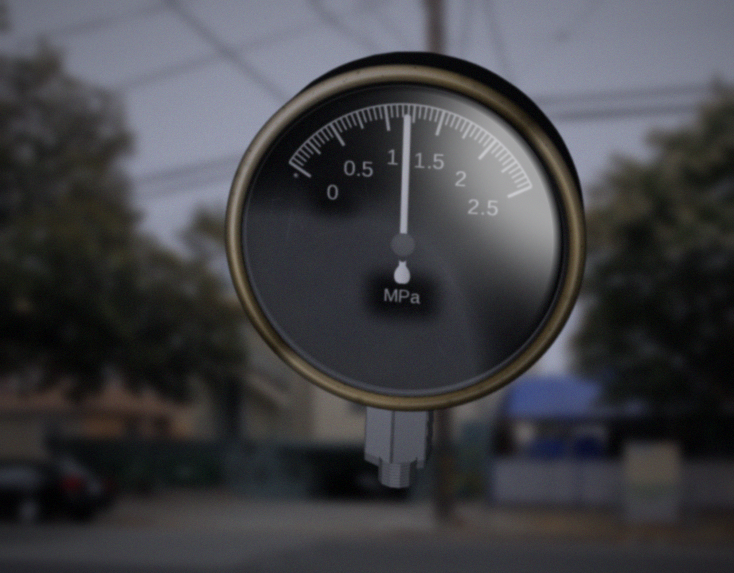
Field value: 1.2 MPa
